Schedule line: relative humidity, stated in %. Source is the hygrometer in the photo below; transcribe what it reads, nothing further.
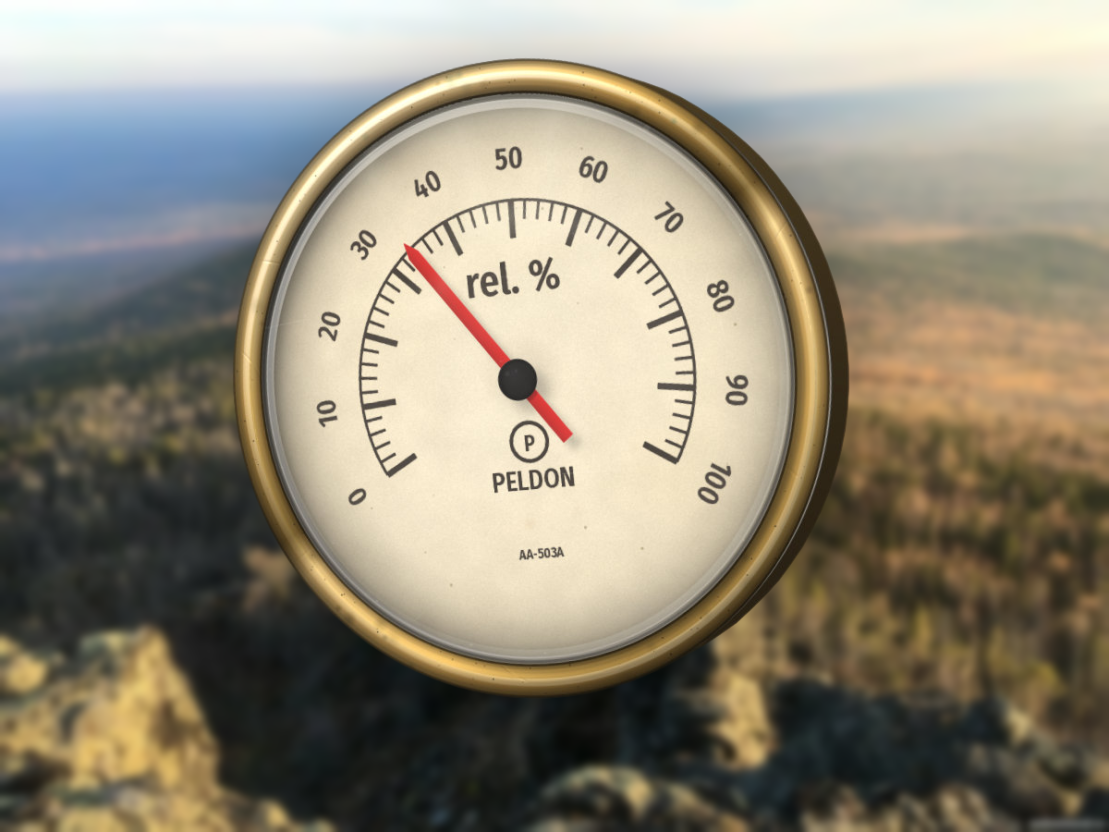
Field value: 34 %
